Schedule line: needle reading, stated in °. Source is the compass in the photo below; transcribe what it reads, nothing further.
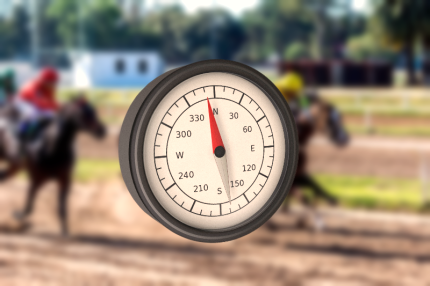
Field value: 350 °
